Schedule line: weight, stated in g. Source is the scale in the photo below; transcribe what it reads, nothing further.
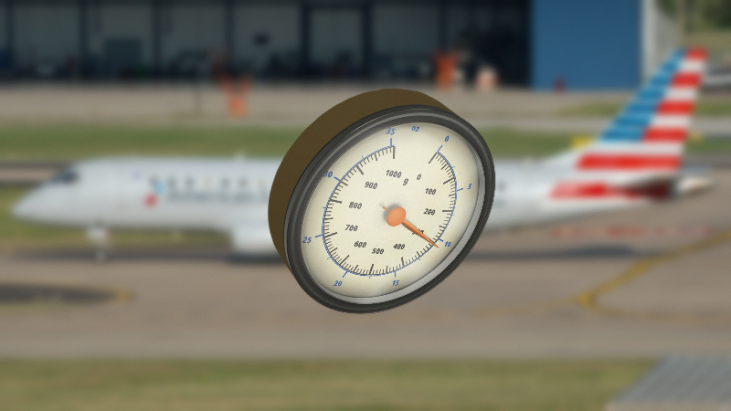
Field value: 300 g
